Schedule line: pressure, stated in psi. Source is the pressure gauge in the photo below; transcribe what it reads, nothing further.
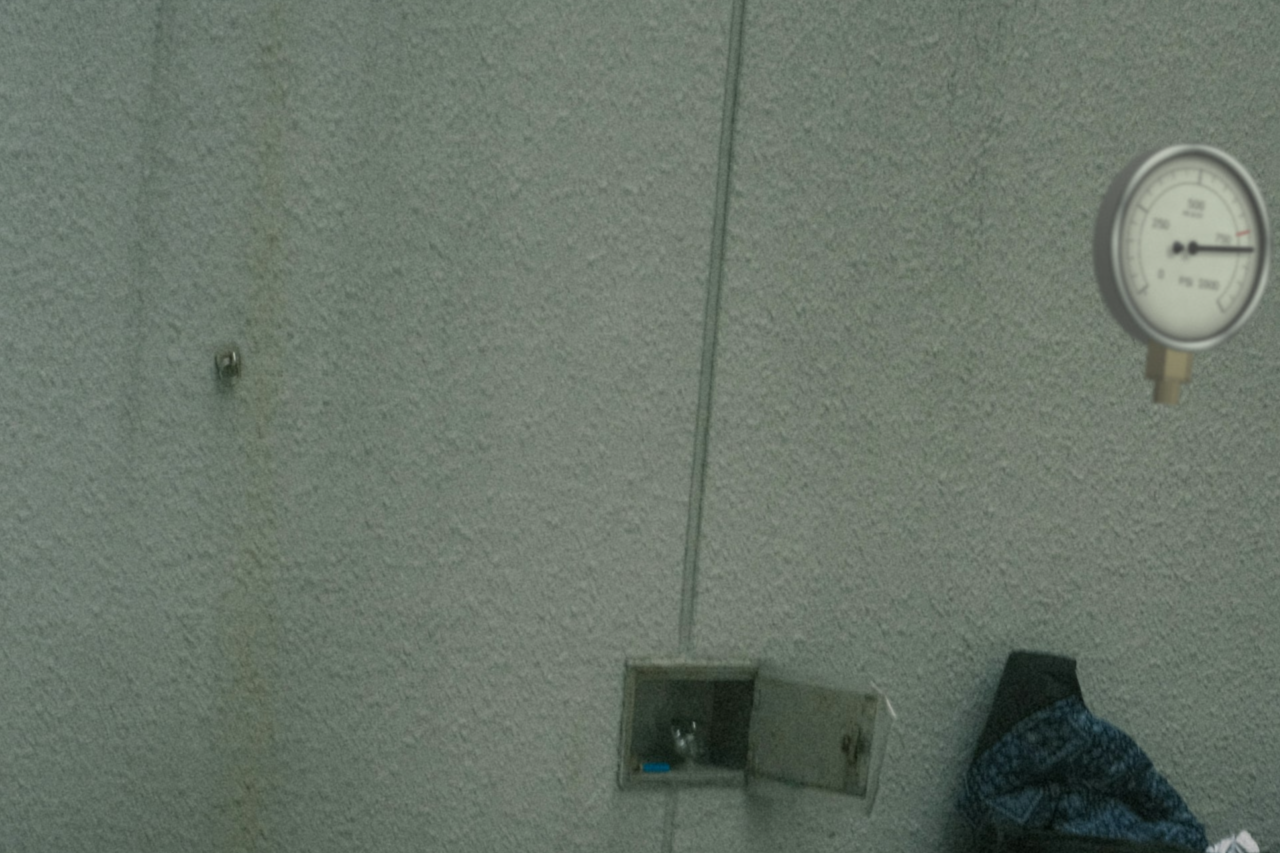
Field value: 800 psi
